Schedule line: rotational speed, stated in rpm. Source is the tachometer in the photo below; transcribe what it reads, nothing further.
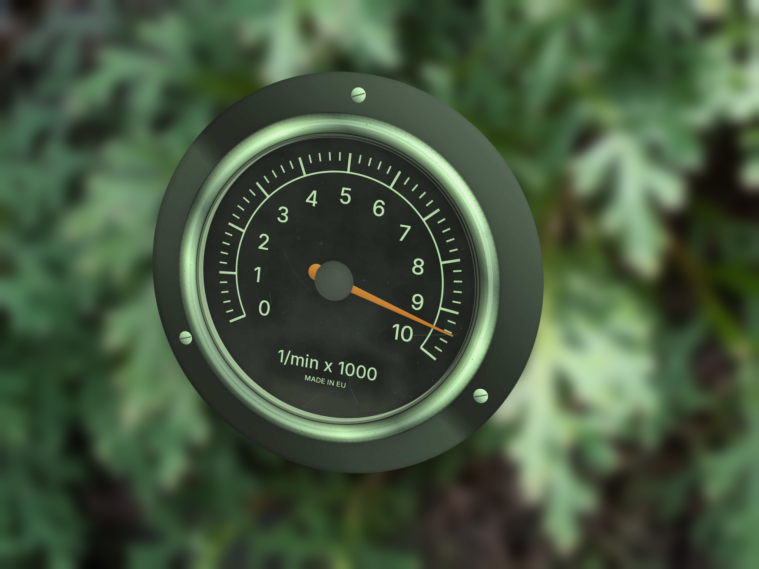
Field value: 9400 rpm
